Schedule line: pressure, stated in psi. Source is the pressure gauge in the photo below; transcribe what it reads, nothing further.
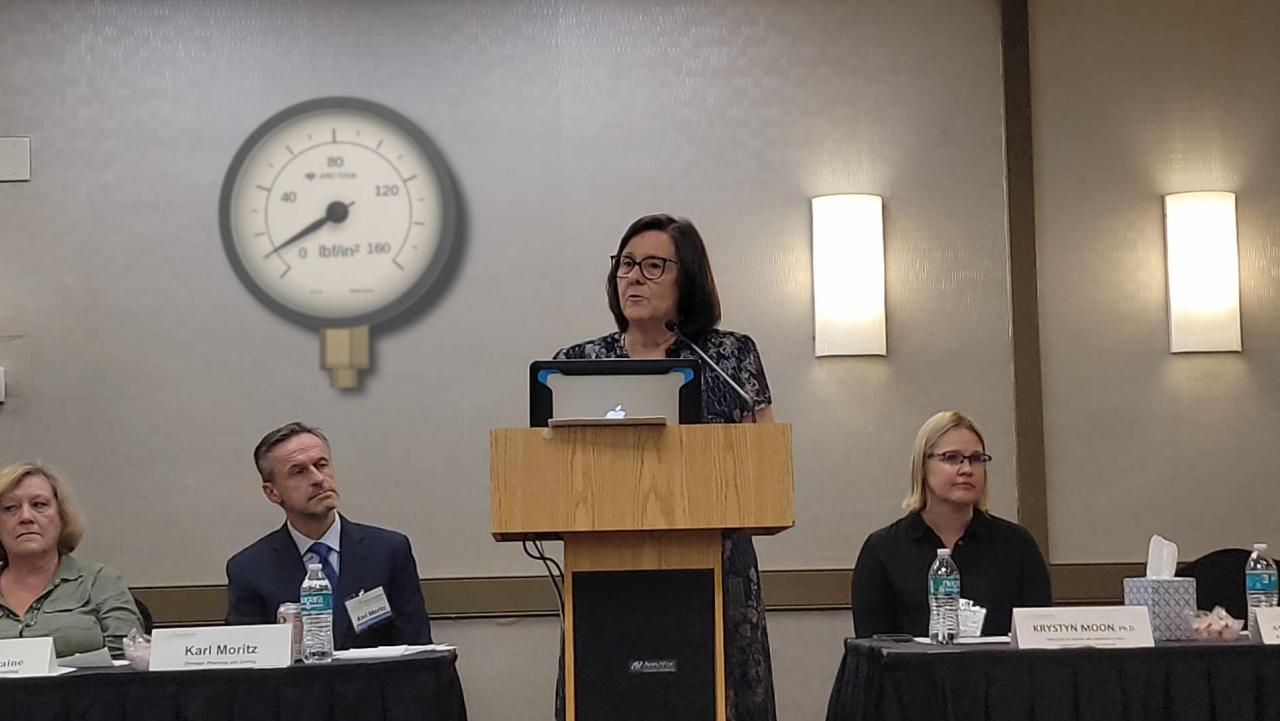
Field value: 10 psi
